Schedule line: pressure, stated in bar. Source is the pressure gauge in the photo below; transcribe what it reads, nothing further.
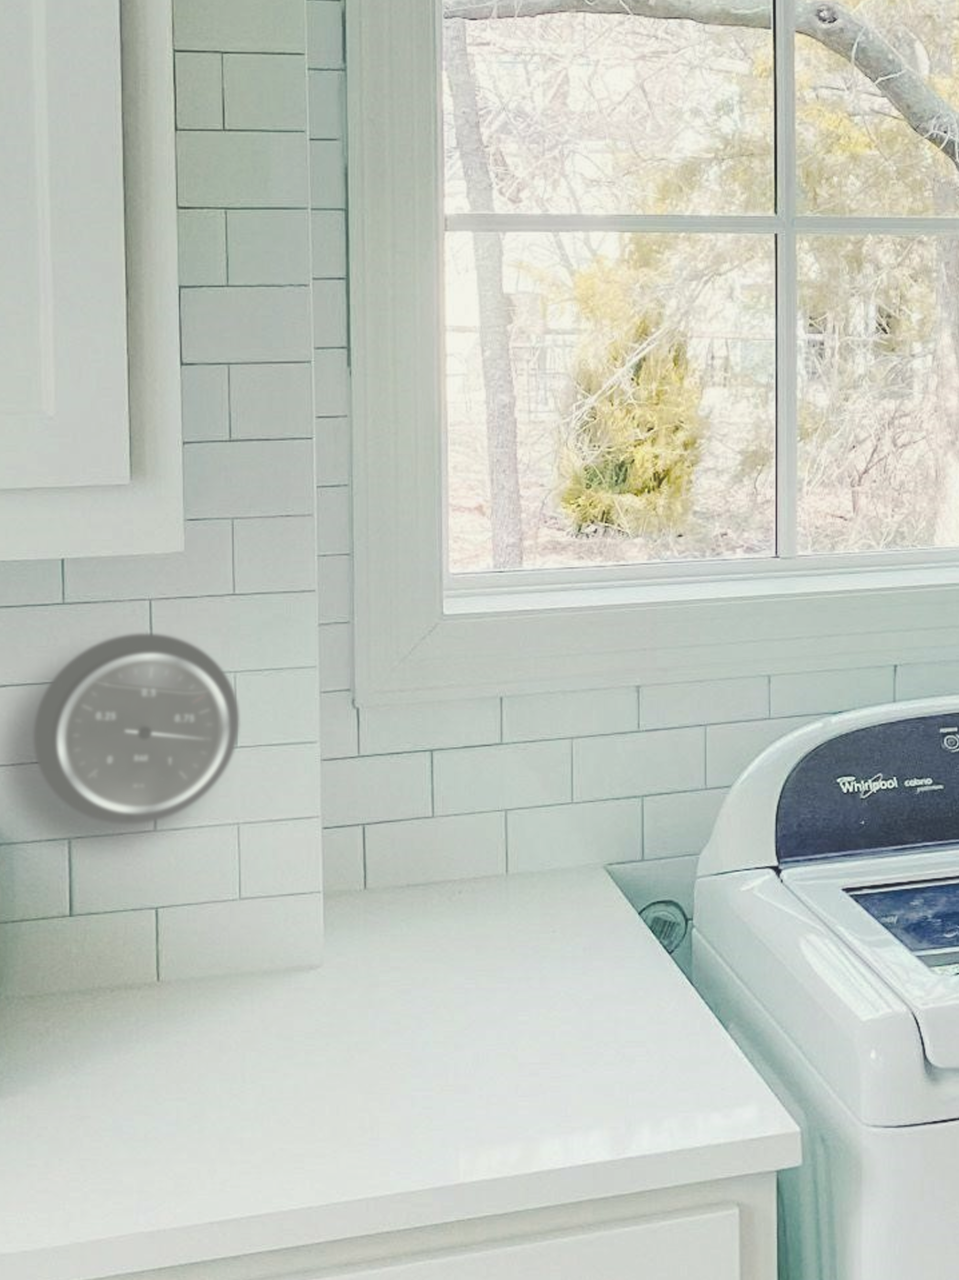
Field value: 0.85 bar
